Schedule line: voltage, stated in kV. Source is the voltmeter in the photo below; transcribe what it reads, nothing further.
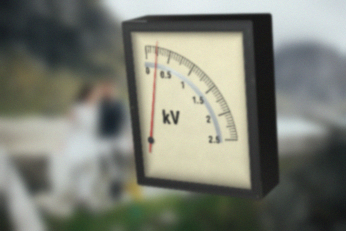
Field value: 0.25 kV
